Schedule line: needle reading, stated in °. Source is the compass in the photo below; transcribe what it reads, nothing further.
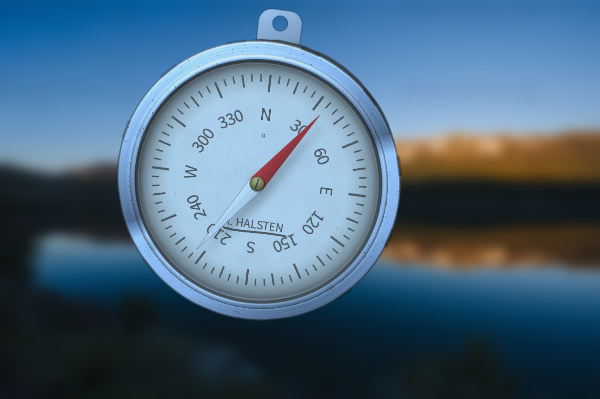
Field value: 35 °
